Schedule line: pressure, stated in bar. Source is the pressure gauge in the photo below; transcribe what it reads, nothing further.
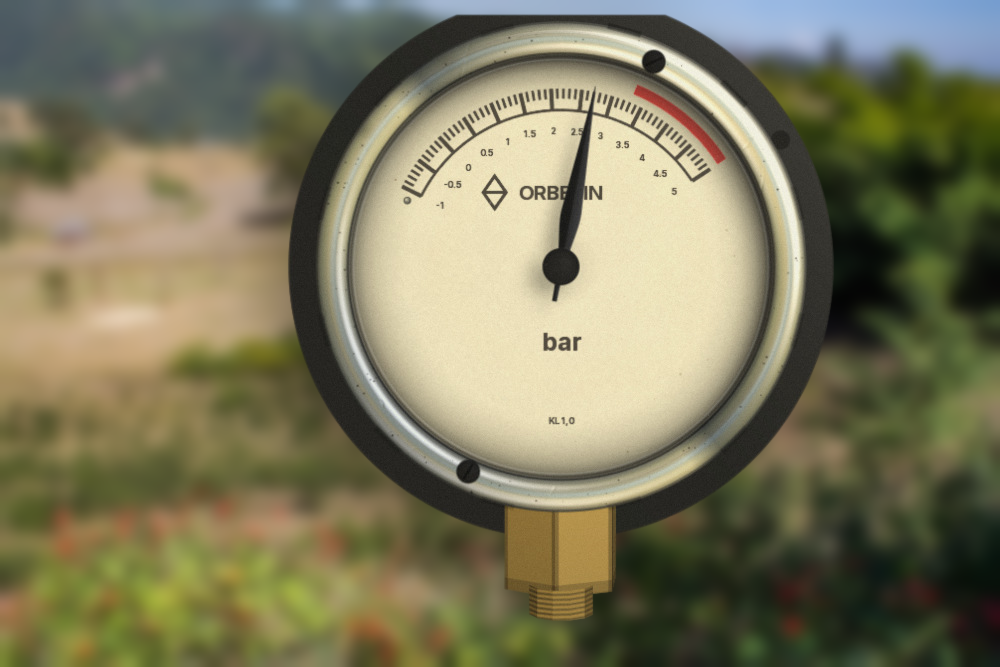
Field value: 2.7 bar
